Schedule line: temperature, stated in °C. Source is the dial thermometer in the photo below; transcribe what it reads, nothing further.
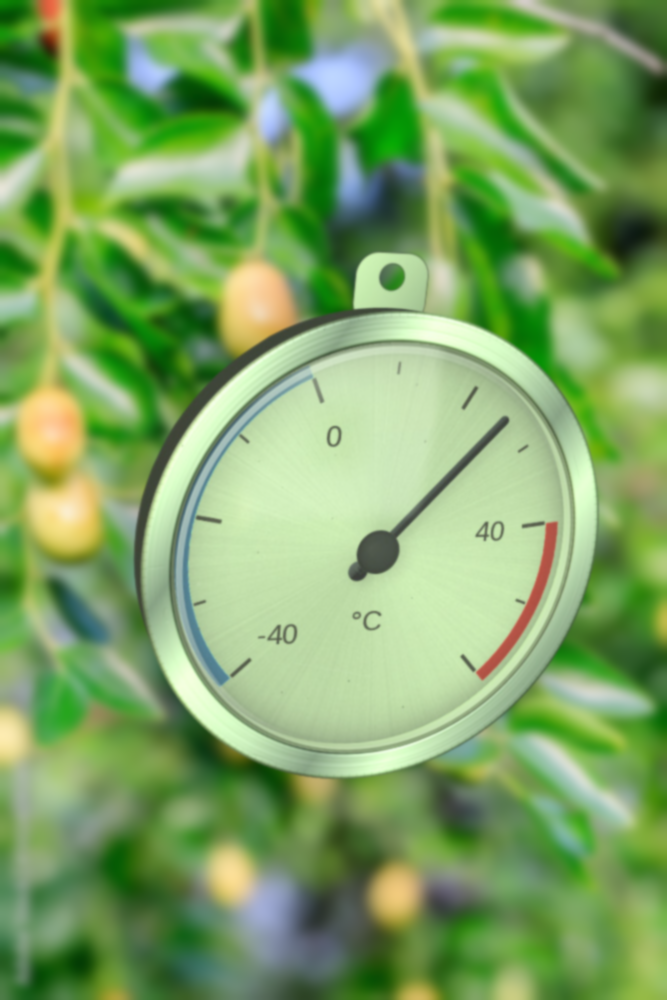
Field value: 25 °C
